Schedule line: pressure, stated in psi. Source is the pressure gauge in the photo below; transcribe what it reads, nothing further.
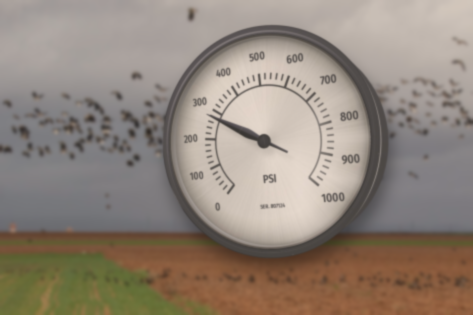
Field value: 280 psi
